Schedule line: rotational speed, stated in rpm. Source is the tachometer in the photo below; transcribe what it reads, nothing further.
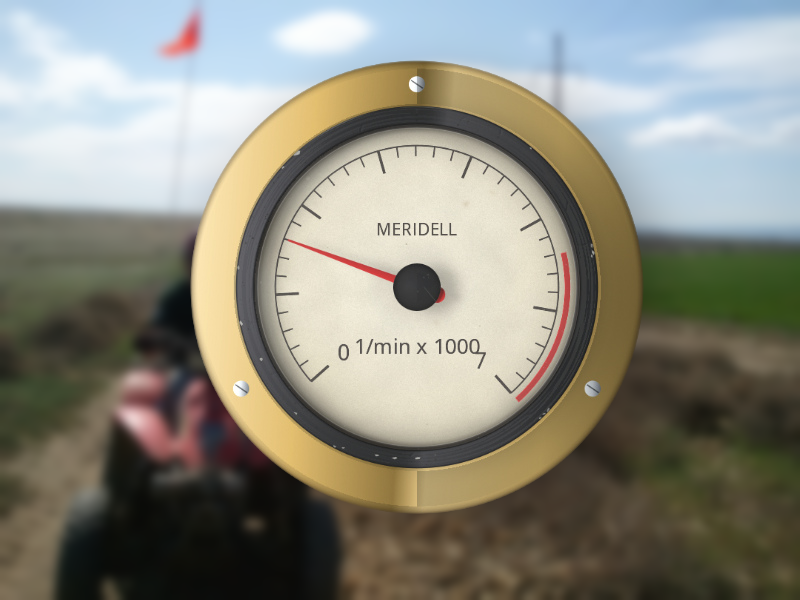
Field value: 1600 rpm
